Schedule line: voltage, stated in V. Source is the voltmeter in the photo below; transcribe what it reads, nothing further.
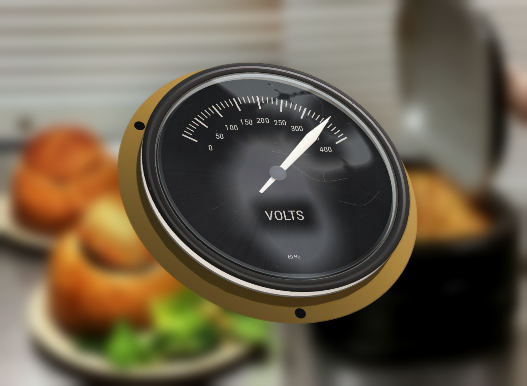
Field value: 350 V
